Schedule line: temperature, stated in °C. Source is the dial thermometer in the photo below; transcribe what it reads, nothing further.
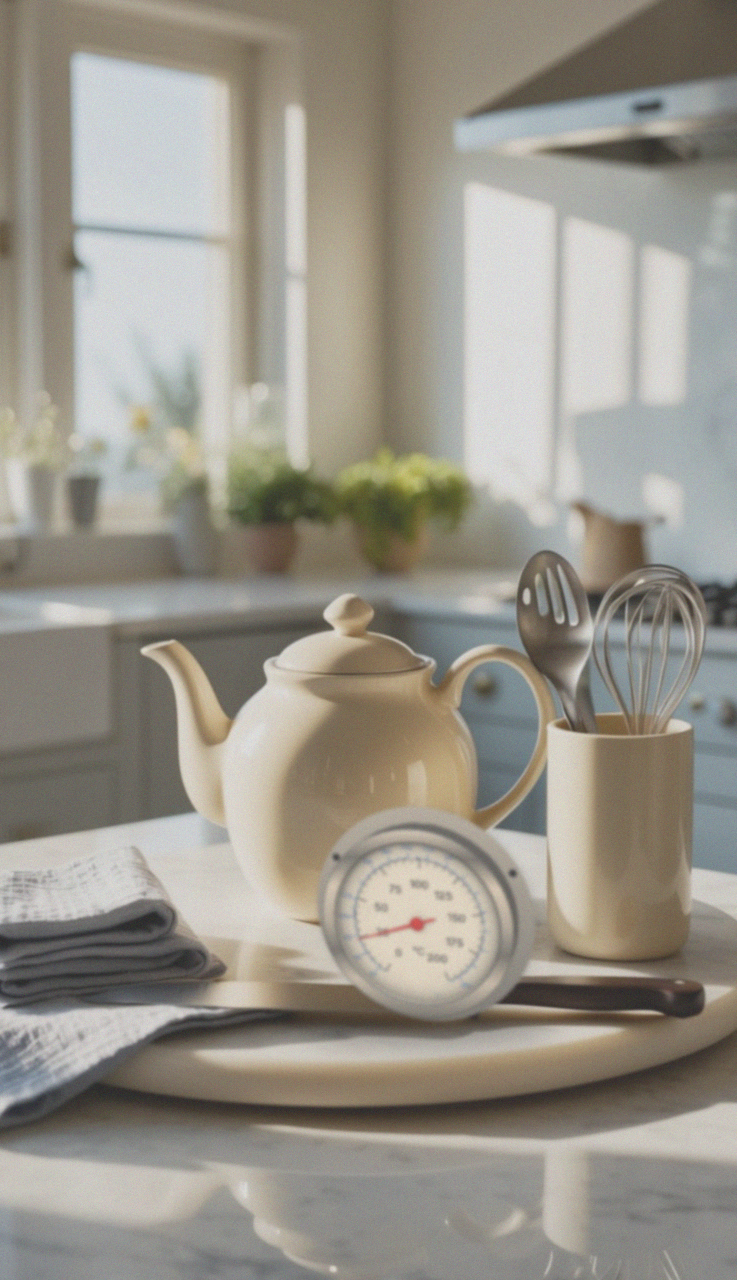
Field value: 25 °C
